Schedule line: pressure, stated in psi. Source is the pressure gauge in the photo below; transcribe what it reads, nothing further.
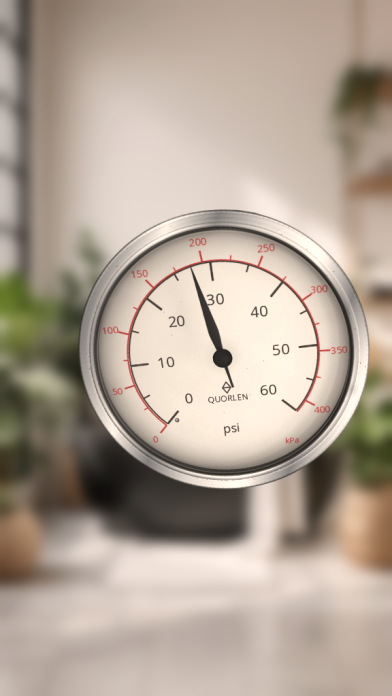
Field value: 27.5 psi
